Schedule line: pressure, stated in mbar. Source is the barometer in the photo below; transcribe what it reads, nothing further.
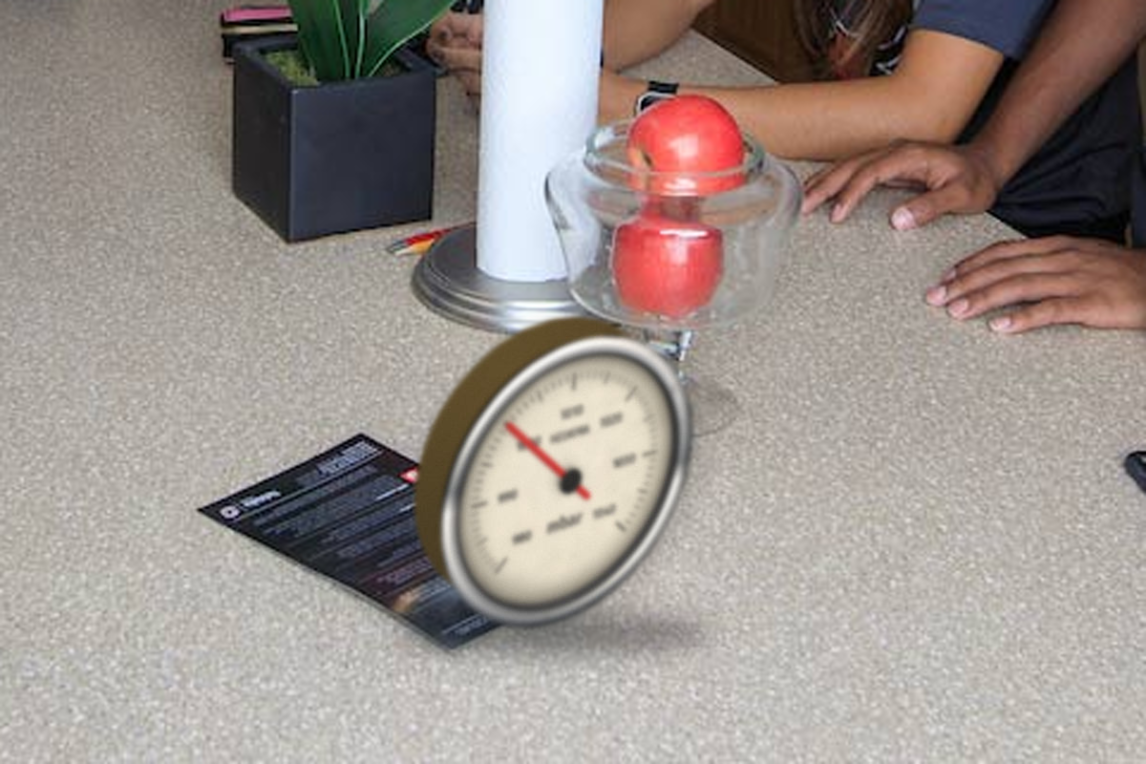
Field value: 1000 mbar
